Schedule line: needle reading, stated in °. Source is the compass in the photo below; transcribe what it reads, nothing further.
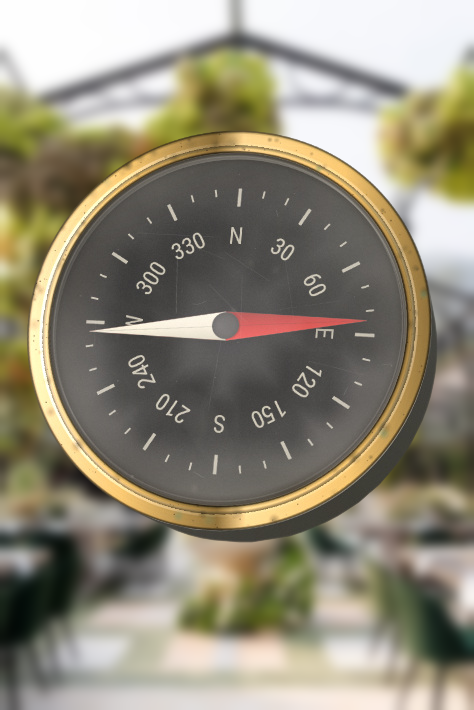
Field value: 85 °
